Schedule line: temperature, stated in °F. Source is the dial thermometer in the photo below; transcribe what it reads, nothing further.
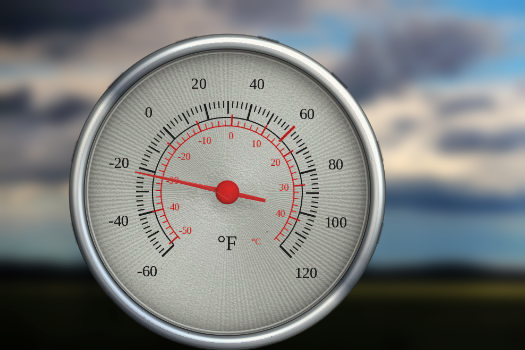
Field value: -22 °F
